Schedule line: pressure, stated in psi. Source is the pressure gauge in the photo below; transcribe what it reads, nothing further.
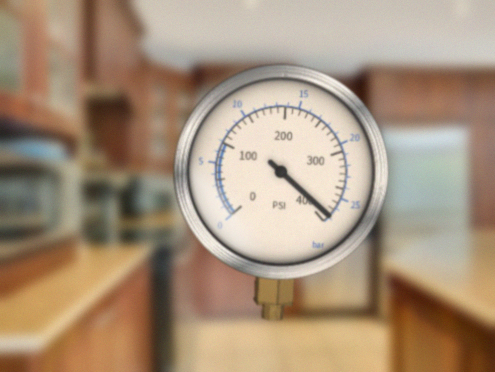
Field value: 390 psi
